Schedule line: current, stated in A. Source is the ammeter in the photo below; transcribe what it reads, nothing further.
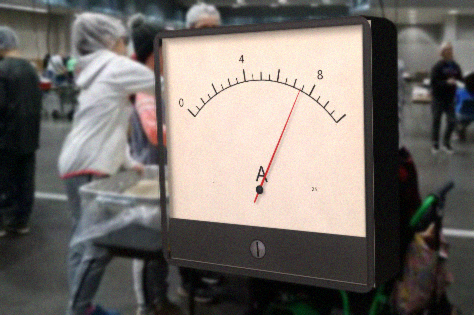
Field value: 7.5 A
